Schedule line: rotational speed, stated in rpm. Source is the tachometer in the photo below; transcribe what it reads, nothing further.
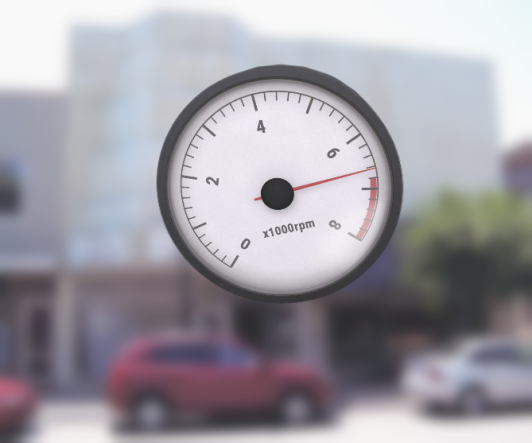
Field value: 6600 rpm
